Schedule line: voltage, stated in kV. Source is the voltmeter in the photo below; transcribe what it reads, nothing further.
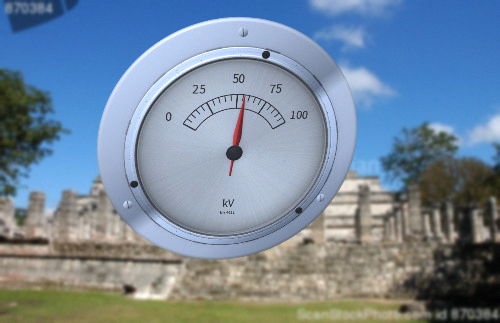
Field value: 55 kV
